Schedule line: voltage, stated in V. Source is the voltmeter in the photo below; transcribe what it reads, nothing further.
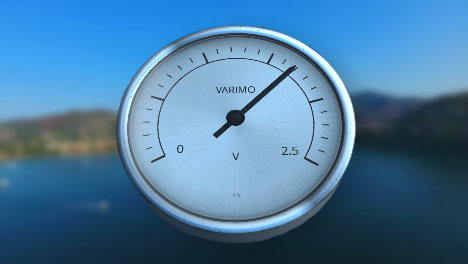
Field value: 1.7 V
